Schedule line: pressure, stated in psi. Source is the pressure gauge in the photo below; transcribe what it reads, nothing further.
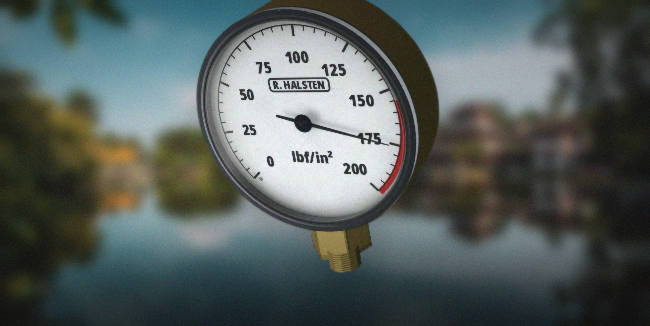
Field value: 175 psi
